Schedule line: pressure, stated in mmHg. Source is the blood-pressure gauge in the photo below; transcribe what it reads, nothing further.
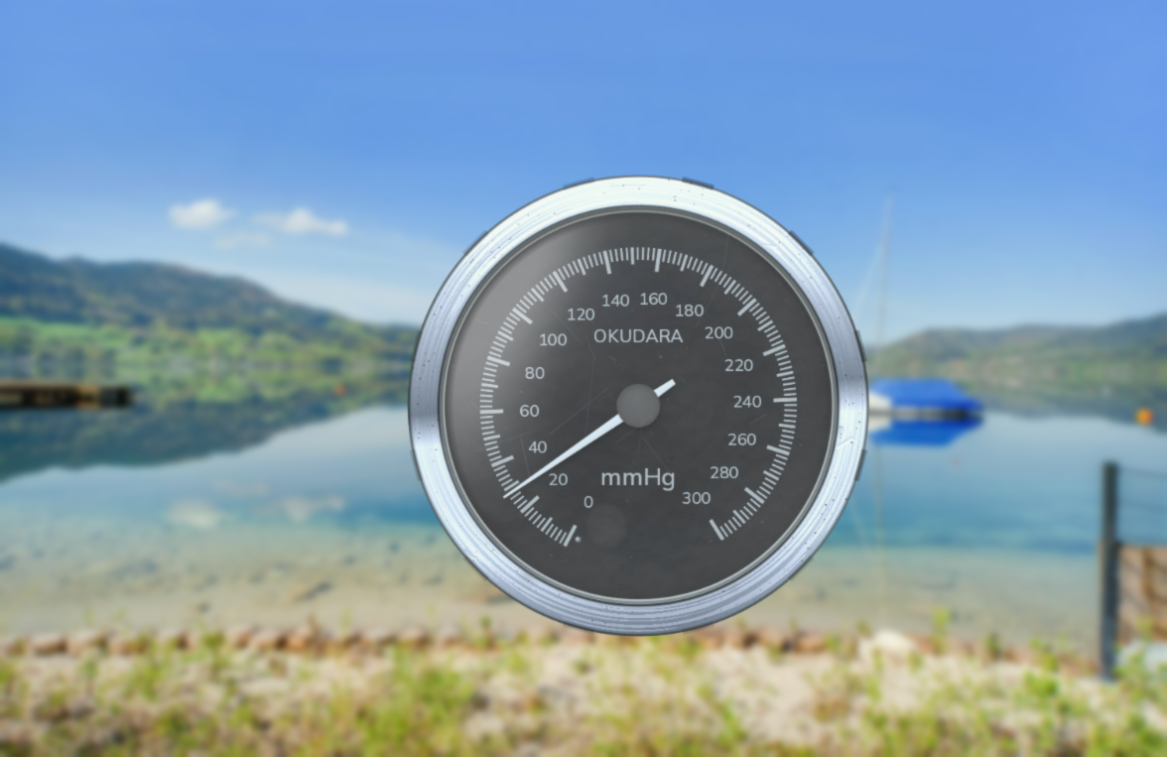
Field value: 28 mmHg
